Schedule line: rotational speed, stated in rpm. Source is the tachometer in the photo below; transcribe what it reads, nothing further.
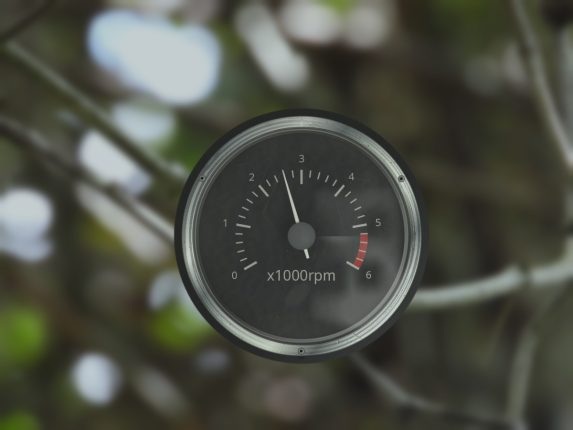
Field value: 2600 rpm
